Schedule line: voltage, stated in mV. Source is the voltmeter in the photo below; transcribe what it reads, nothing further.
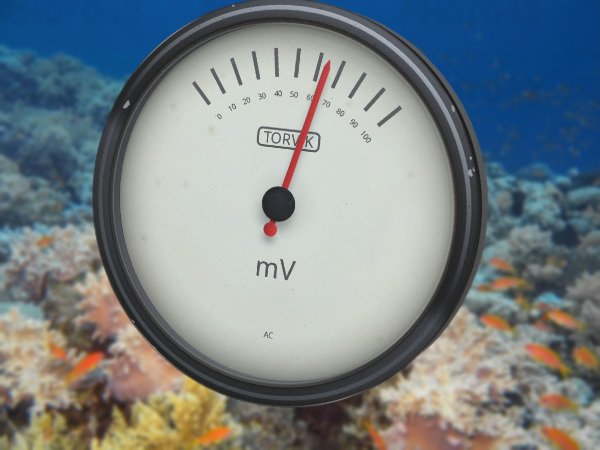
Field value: 65 mV
